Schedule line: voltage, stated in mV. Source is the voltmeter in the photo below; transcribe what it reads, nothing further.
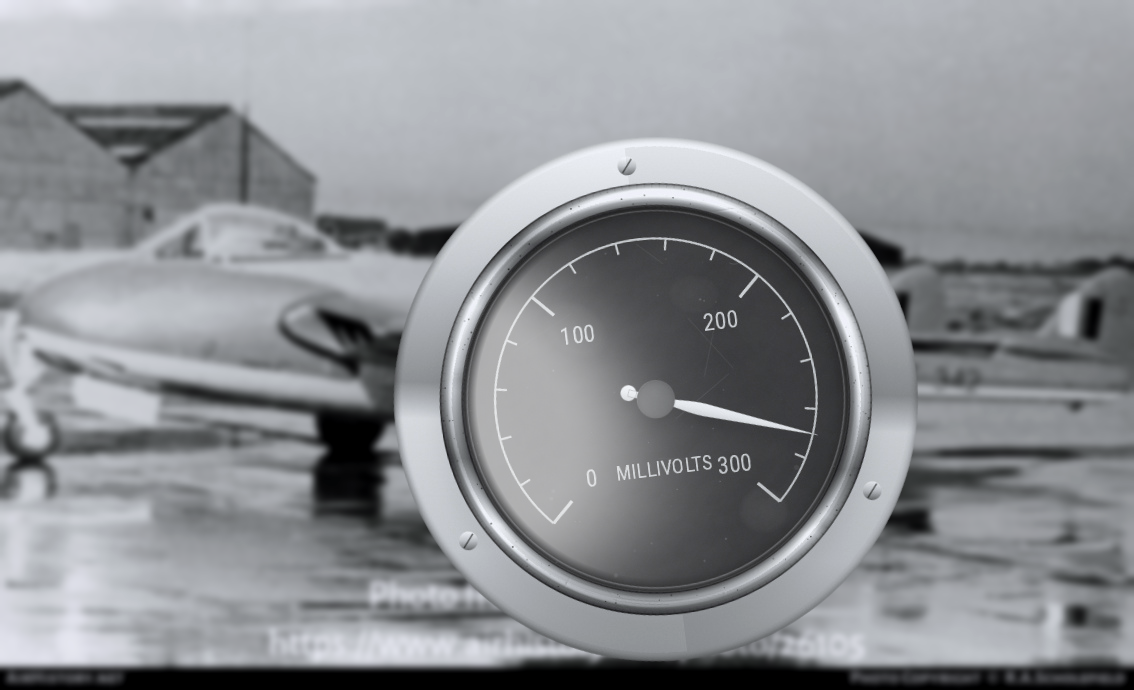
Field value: 270 mV
